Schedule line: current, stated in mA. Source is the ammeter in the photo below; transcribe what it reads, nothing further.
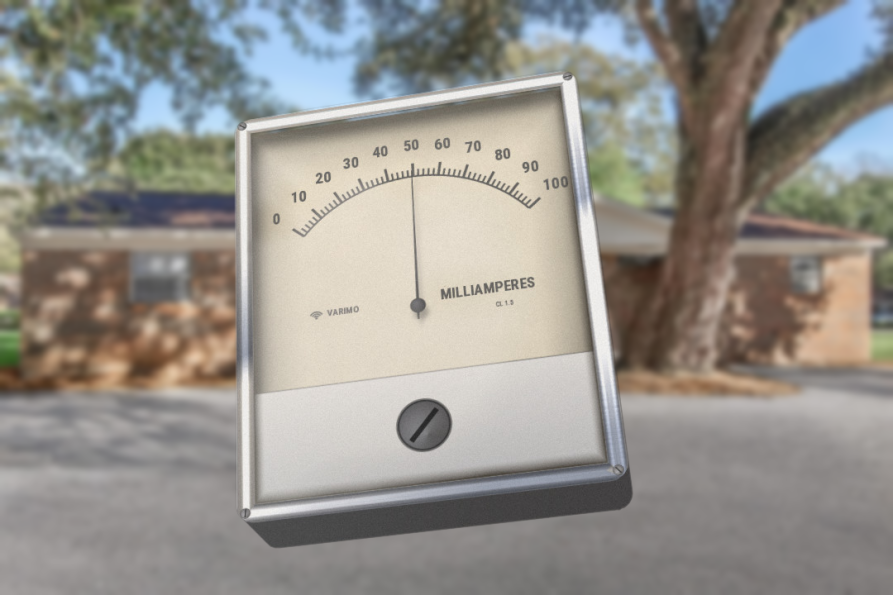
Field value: 50 mA
